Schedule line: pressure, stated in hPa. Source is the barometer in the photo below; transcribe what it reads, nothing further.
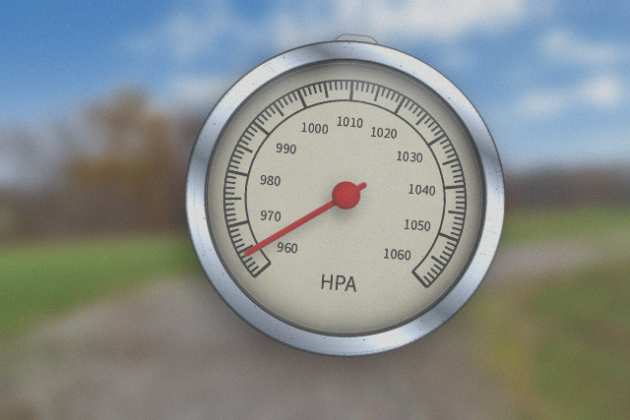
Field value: 964 hPa
